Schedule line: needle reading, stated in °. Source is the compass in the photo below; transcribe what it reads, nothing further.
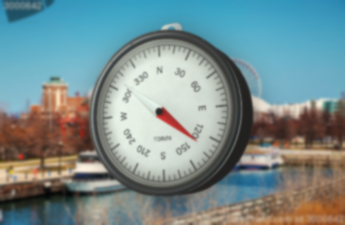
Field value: 130 °
